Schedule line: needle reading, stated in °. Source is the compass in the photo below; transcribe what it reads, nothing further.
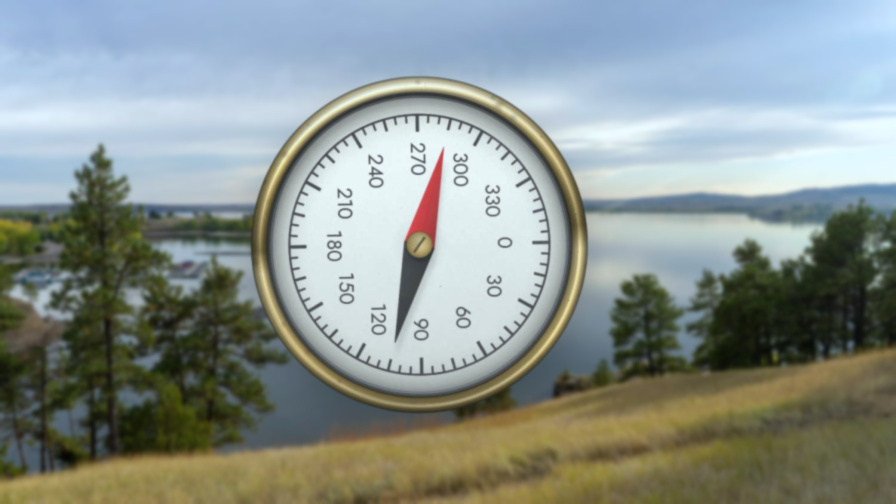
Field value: 285 °
